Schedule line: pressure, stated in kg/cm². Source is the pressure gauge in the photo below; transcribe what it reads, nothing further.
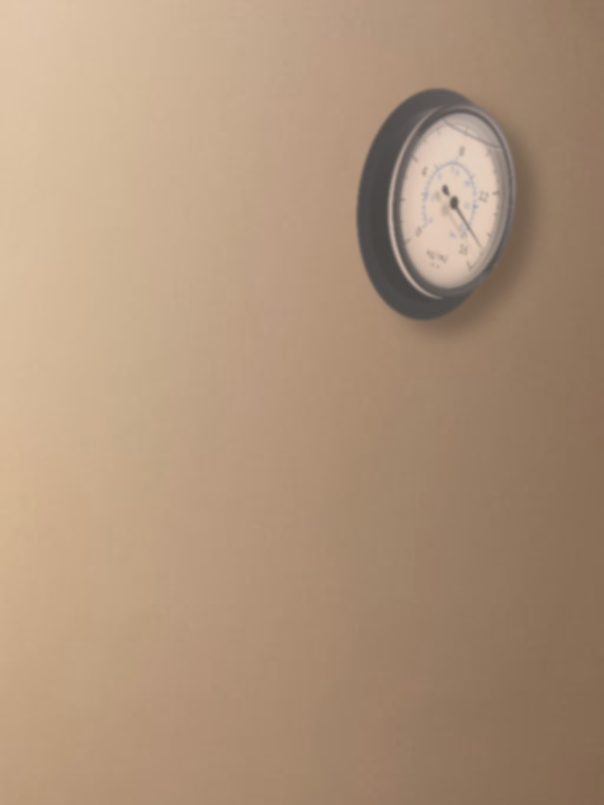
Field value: 15 kg/cm²
